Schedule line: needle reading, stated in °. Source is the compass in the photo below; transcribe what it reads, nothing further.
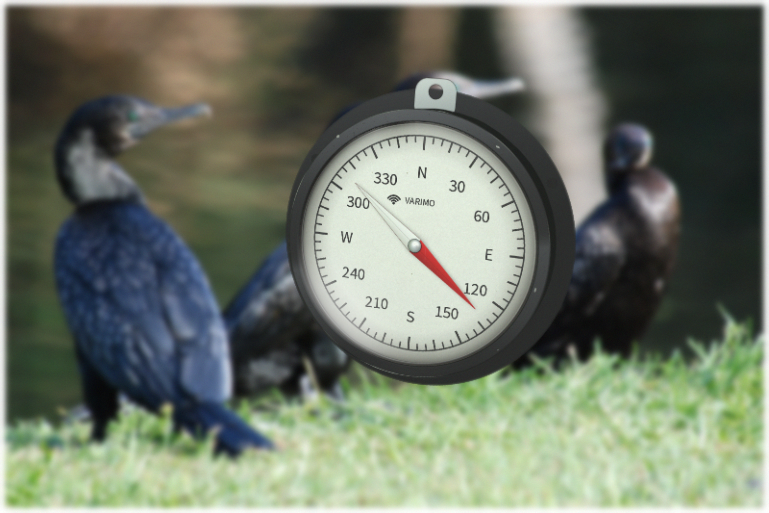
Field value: 130 °
